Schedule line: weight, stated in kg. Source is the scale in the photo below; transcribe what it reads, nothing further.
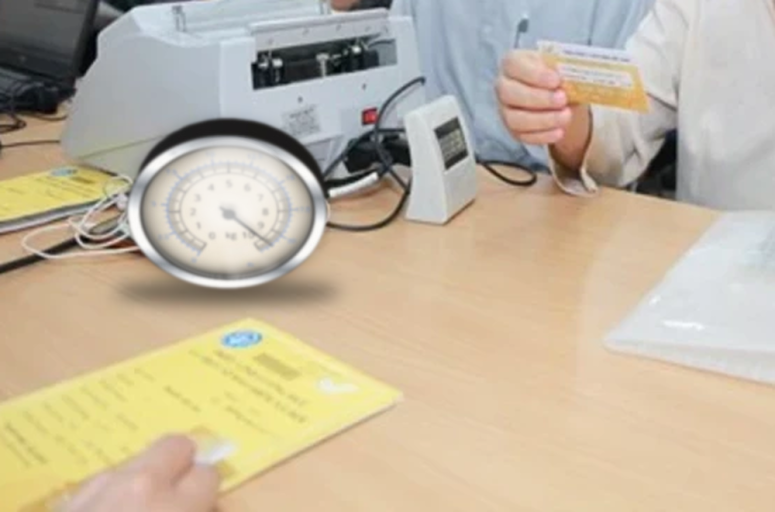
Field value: 9.5 kg
